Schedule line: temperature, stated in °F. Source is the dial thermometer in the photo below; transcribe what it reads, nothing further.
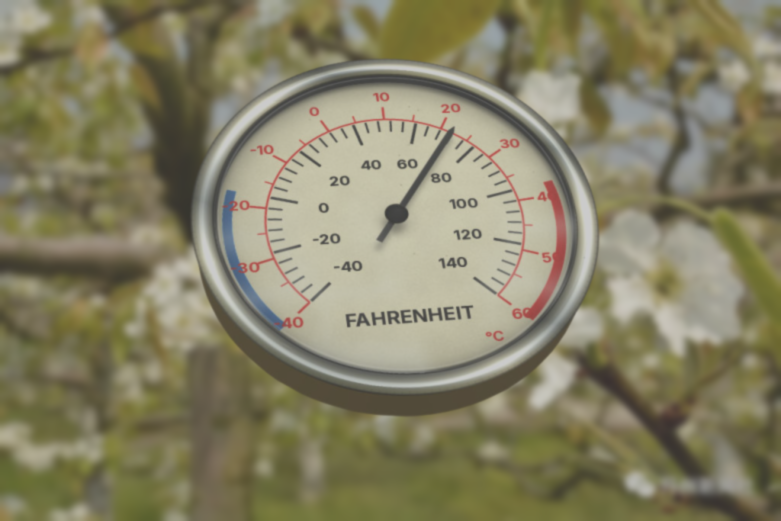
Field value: 72 °F
